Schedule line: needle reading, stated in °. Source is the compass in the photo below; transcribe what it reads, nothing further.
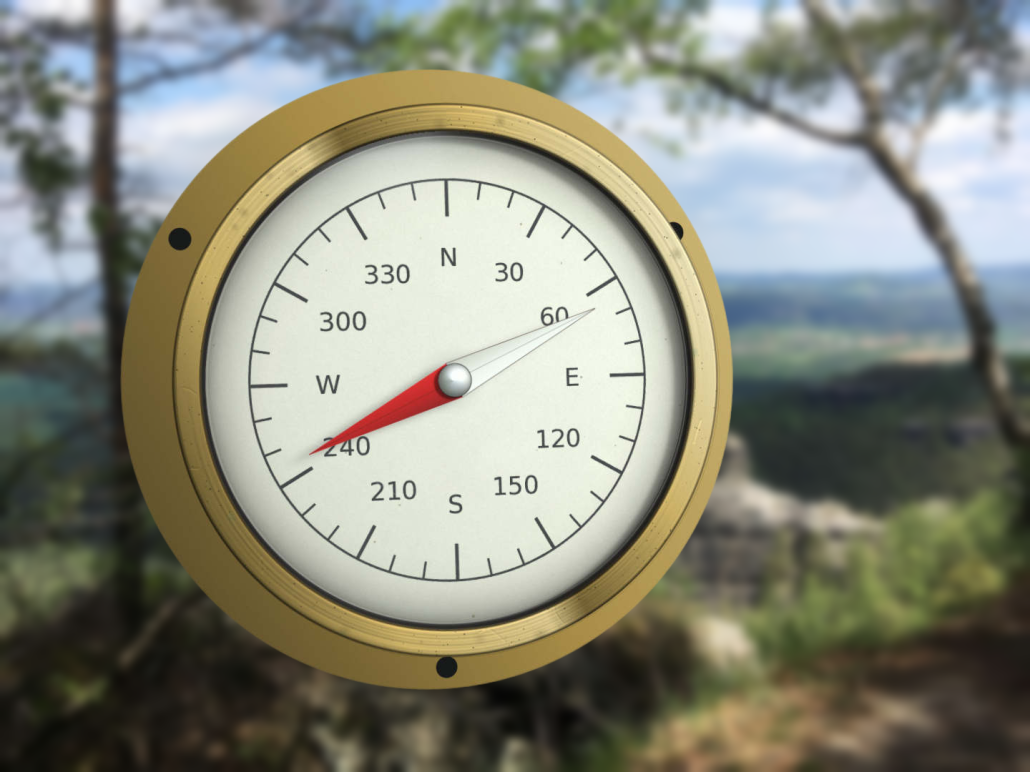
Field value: 245 °
